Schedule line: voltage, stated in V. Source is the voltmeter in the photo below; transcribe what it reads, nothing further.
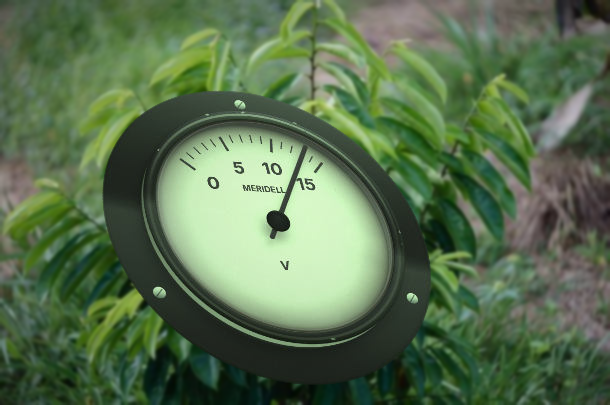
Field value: 13 V
